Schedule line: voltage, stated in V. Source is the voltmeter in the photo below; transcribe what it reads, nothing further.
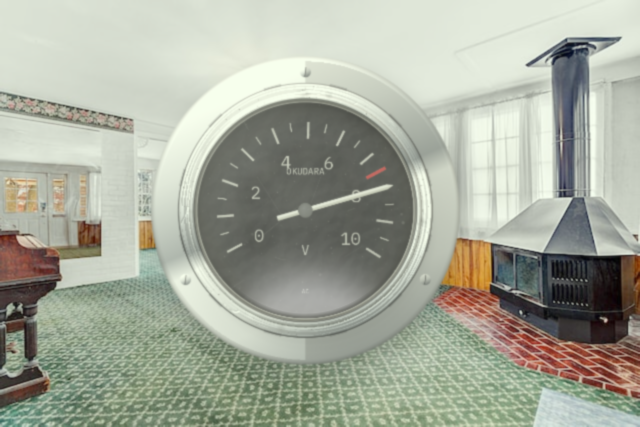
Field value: 8 V
